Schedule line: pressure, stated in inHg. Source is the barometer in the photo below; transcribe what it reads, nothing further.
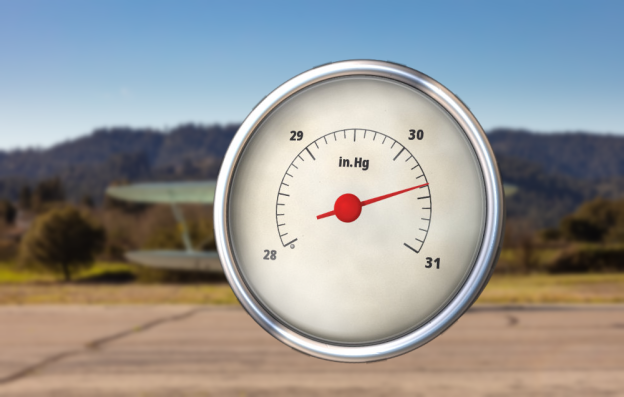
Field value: 30.4 inHg
